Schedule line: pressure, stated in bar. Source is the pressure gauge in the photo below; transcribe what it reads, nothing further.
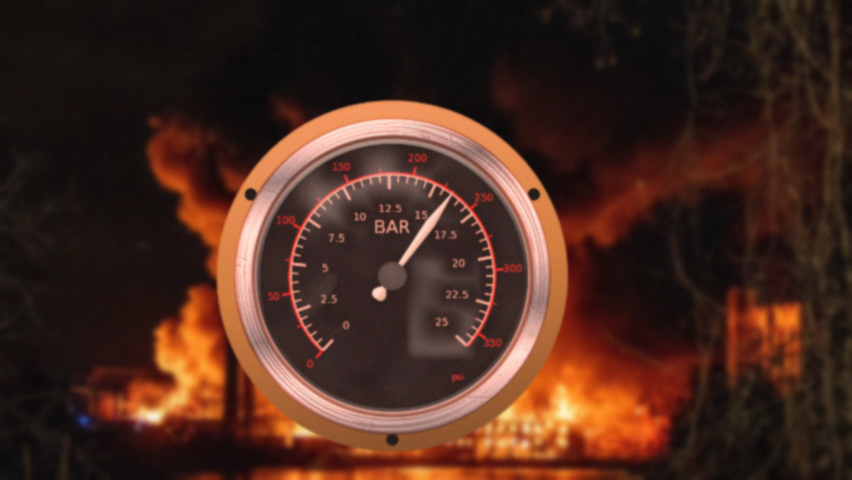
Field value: 16 bar
